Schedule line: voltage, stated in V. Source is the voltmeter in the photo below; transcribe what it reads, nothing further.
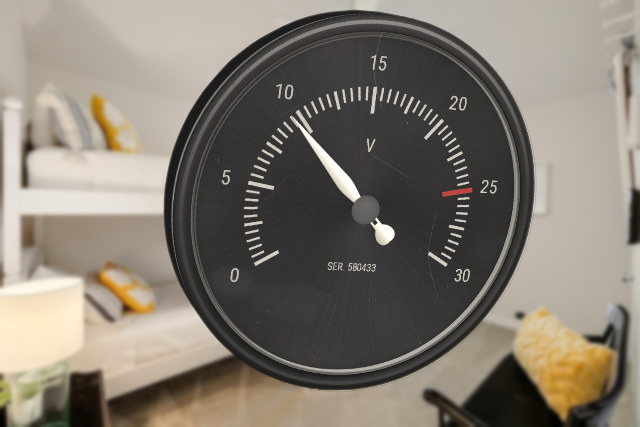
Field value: 9.5 V
